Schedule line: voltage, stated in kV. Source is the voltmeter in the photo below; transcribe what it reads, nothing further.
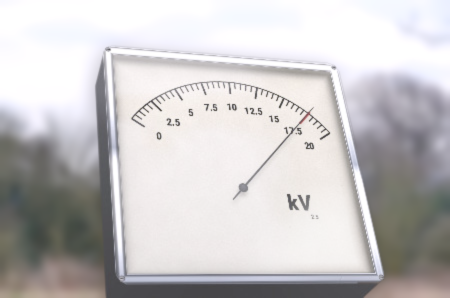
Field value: 17.5 kV
